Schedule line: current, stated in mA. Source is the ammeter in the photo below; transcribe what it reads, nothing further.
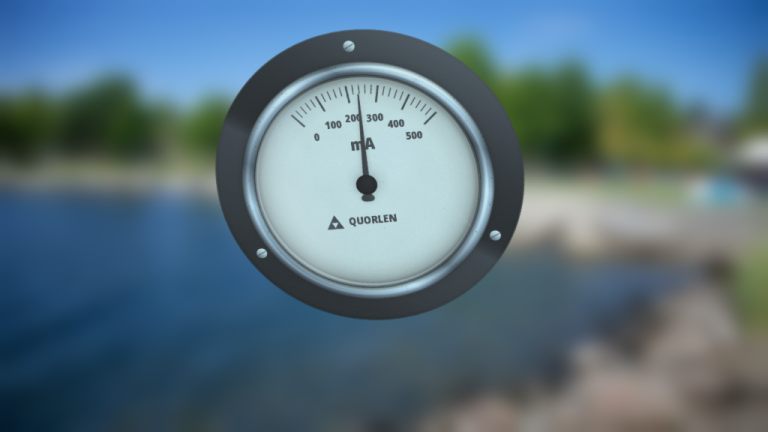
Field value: 240 mA
